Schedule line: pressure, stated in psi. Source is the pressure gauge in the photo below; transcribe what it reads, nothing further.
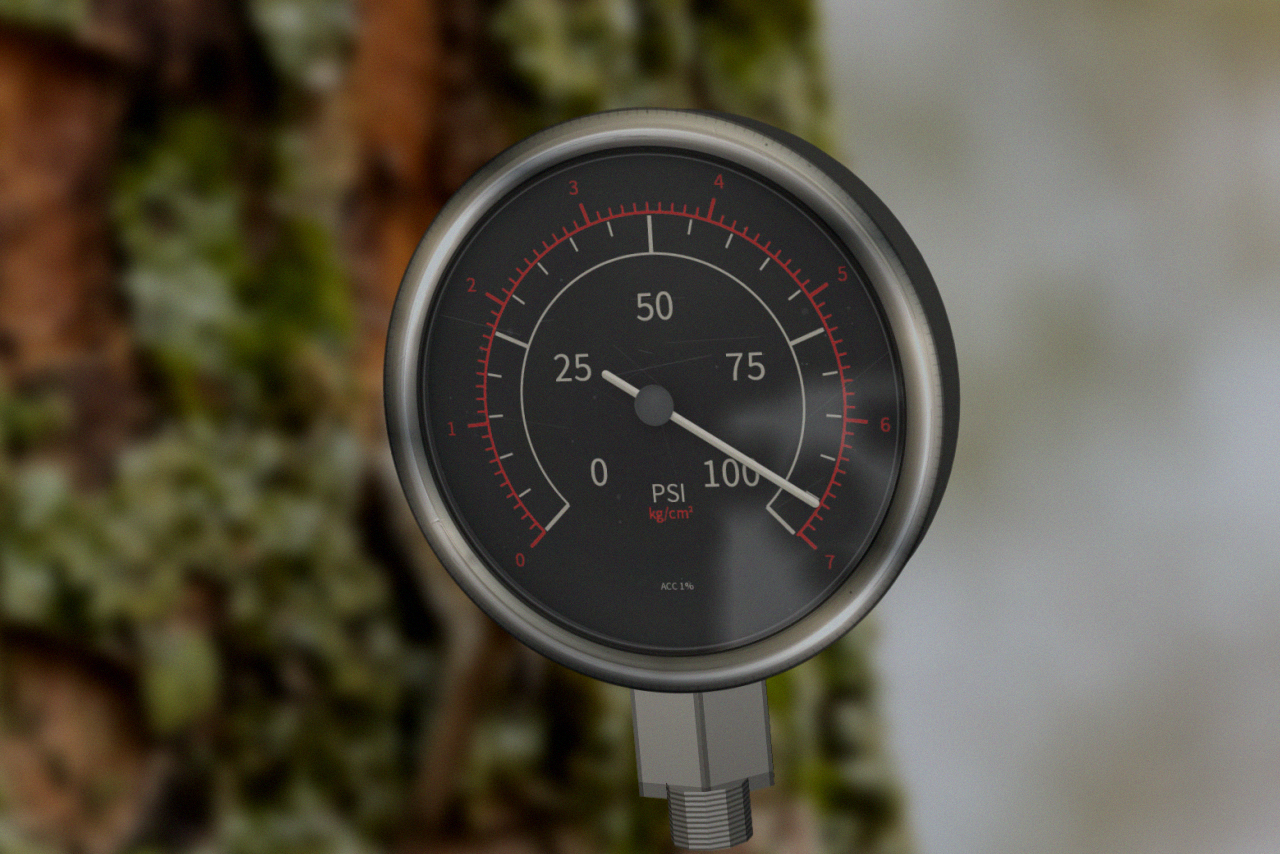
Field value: 95 psi
